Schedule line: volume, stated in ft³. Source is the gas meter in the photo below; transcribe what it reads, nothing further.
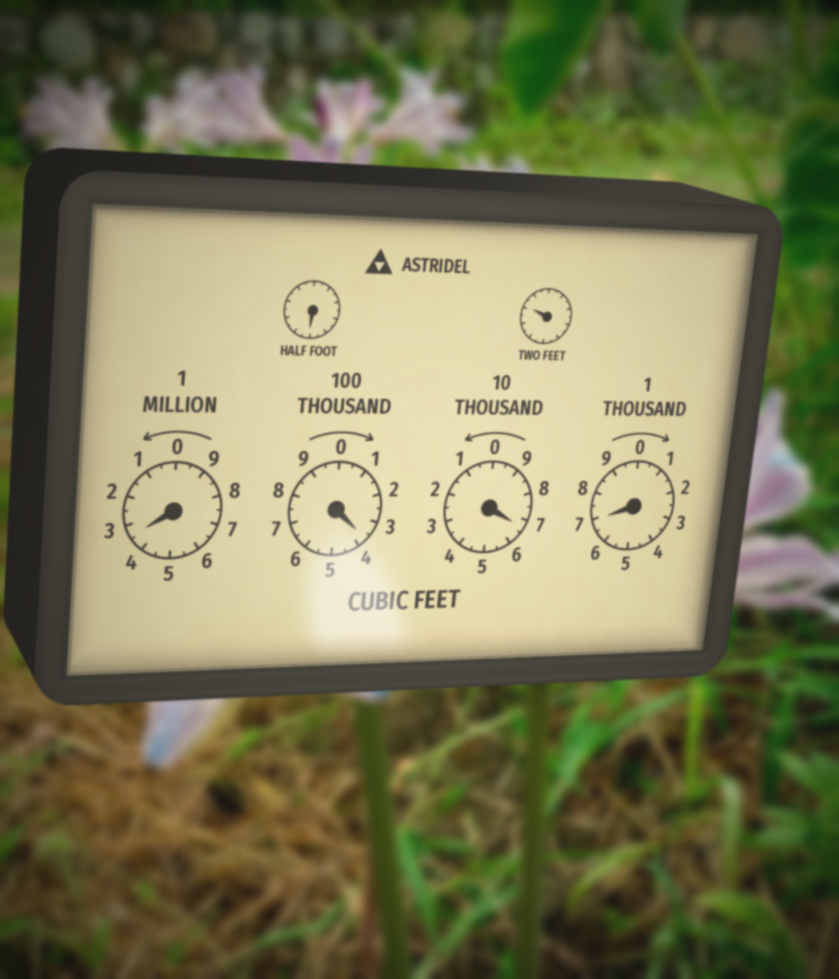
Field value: 336700 ft³
